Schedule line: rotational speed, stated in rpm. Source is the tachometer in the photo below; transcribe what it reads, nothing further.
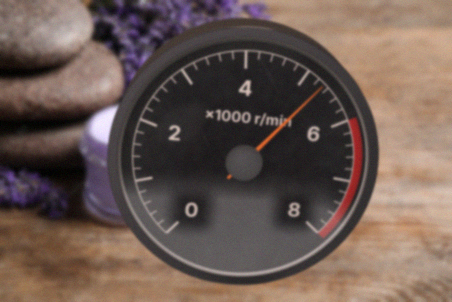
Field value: 5300 rpm
